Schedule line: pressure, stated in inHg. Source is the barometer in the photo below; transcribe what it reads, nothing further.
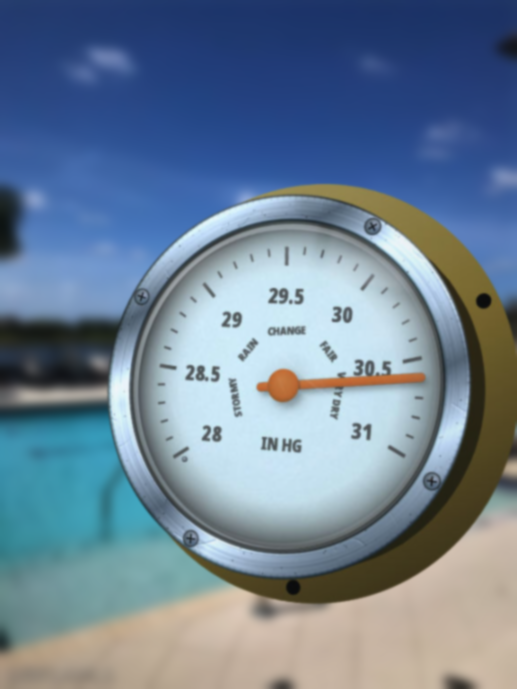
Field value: 30.6 inHg
